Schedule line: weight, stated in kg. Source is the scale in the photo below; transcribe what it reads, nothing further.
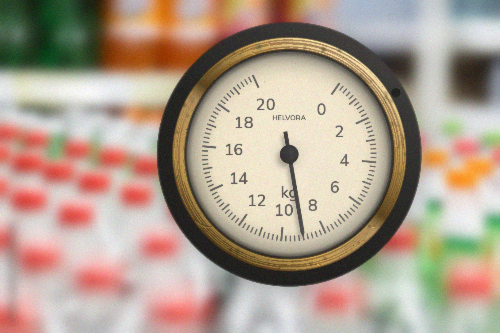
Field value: 9 kg
